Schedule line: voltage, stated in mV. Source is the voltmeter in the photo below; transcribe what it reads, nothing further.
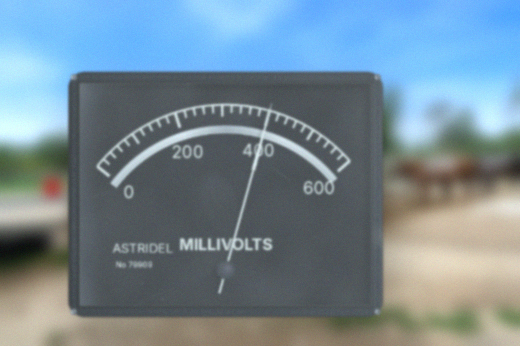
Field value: 400 mV
